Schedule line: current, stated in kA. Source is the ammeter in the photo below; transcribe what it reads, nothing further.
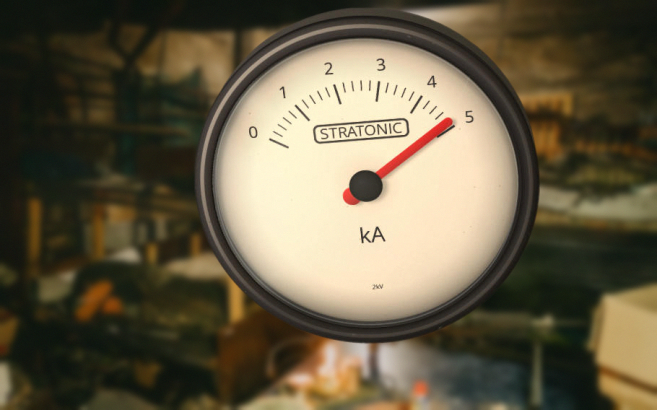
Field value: 4.8 kA
